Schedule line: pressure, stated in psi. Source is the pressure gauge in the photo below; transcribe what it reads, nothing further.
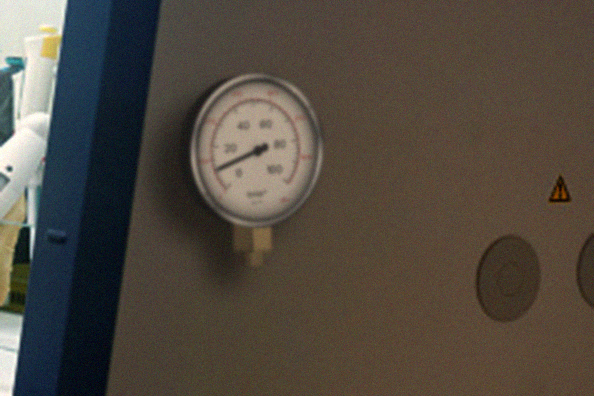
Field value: 10 psi
